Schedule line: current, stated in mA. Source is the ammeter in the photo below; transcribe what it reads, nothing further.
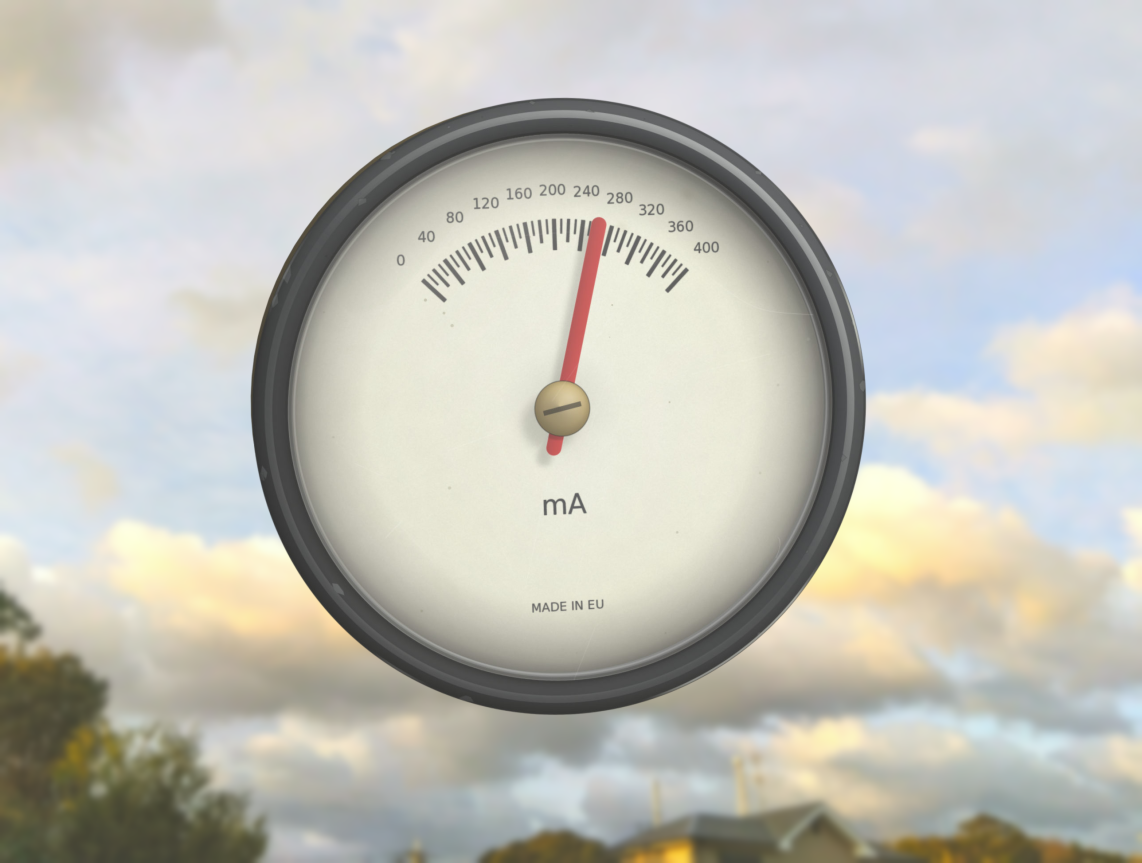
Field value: 260 mA
